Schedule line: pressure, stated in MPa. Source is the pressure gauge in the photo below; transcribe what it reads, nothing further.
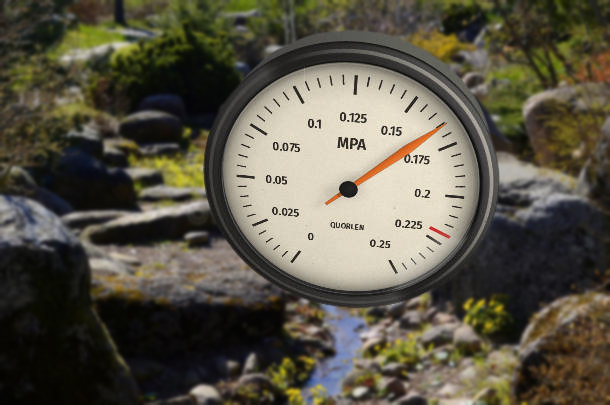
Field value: 0.165 MPa
